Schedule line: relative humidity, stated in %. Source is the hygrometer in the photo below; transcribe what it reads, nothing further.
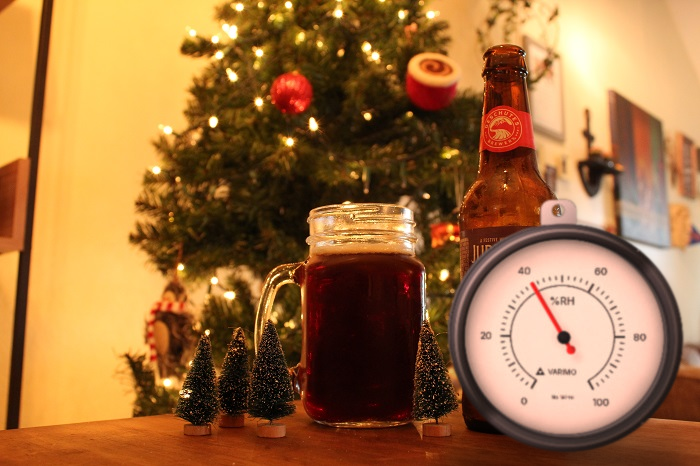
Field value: 40 %
